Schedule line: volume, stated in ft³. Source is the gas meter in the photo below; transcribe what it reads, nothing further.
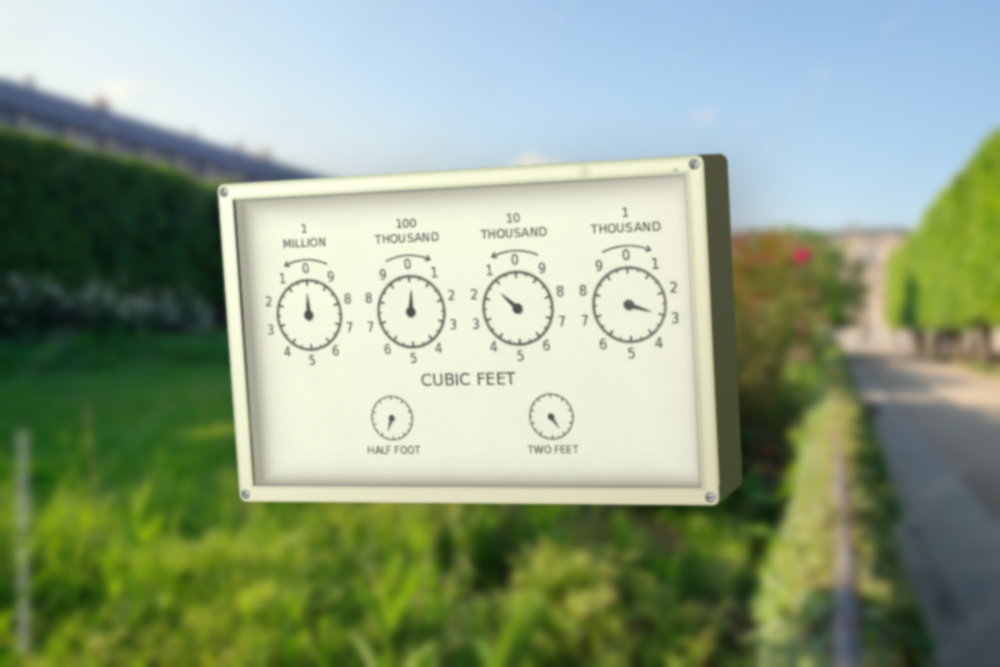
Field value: 1300 ft³
